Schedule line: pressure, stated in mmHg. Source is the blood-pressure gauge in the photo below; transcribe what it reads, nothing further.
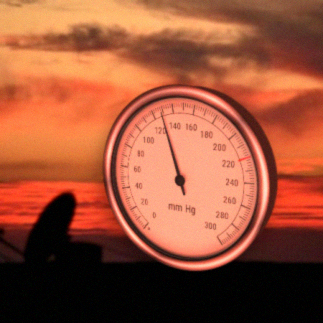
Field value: 130 mmHg
